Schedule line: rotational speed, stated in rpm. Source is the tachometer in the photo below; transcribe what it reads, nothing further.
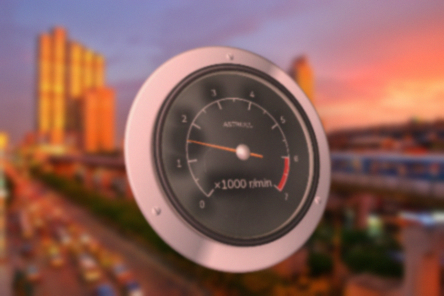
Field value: 1500 rpm
